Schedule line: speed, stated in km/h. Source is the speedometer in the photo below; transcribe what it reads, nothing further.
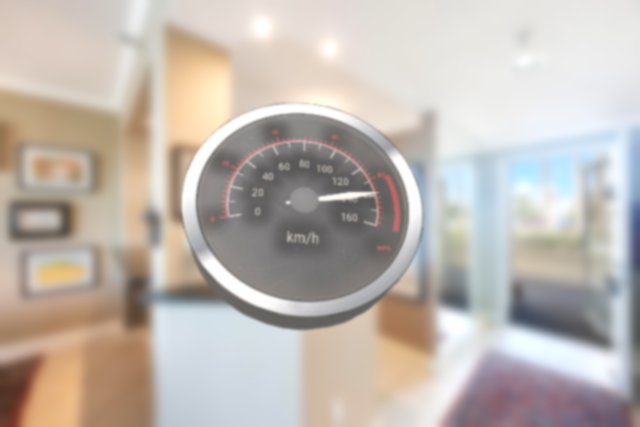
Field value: 140 km/h
